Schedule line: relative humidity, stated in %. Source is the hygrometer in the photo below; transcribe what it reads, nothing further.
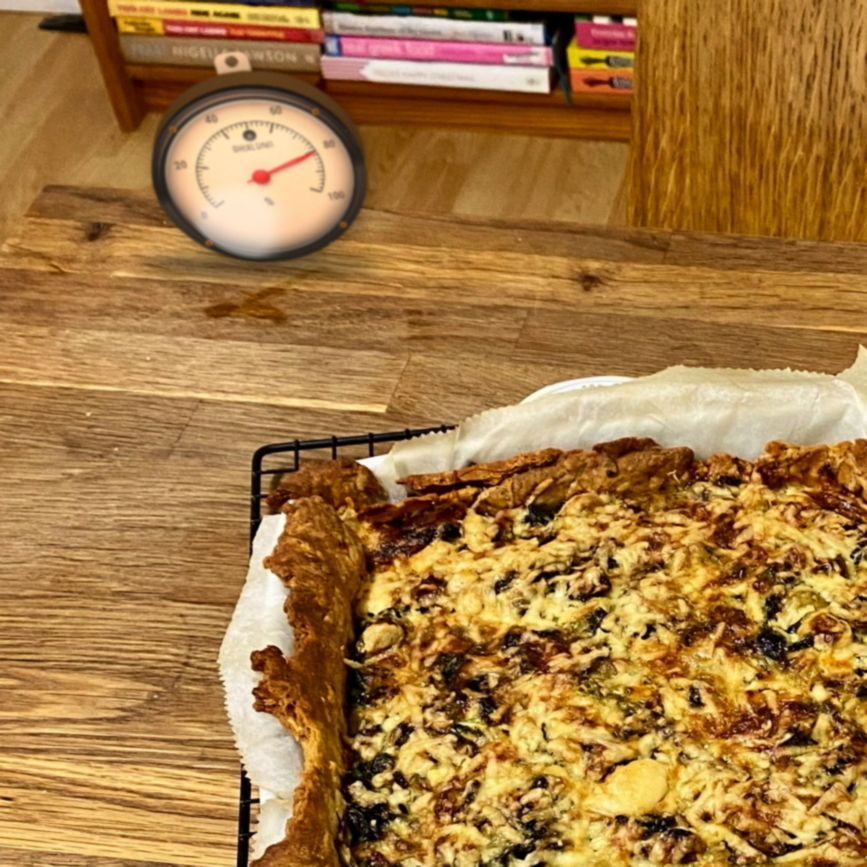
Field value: 80 %
